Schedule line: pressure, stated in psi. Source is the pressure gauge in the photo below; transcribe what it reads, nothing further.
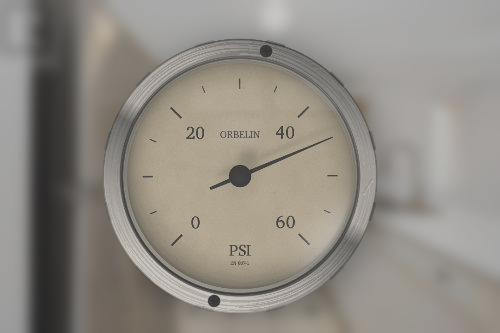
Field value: 45 psi
